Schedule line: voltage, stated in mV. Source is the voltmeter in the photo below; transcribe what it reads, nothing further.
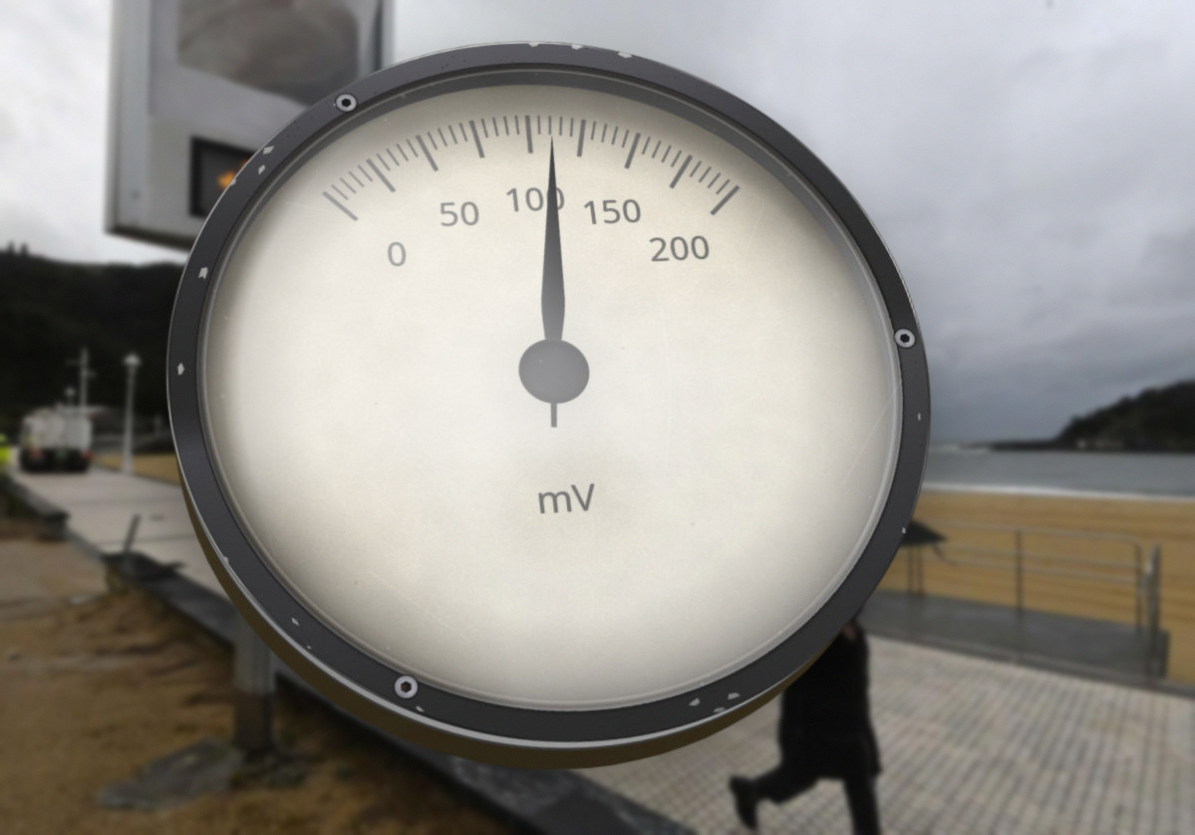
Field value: 110 mV
